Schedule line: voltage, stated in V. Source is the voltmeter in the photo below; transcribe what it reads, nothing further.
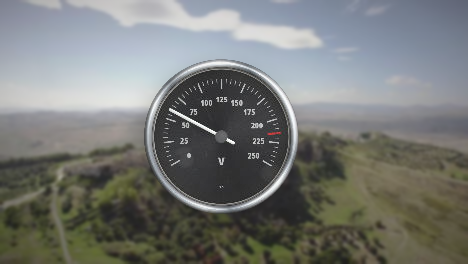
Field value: 60 V
